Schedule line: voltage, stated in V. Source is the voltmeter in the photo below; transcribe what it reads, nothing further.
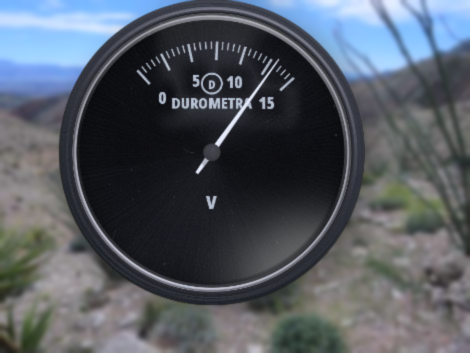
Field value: 13 V
